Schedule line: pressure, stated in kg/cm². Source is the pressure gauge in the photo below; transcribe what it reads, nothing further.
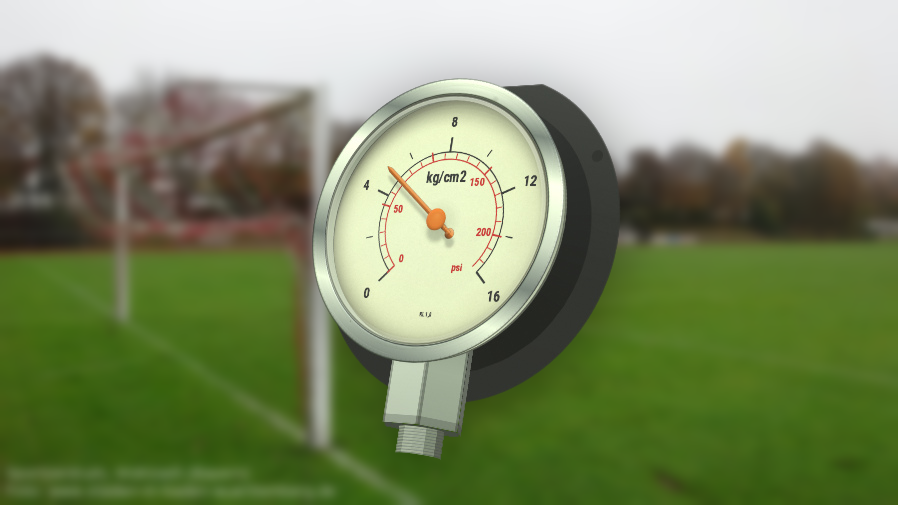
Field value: 5 kg/cm²
